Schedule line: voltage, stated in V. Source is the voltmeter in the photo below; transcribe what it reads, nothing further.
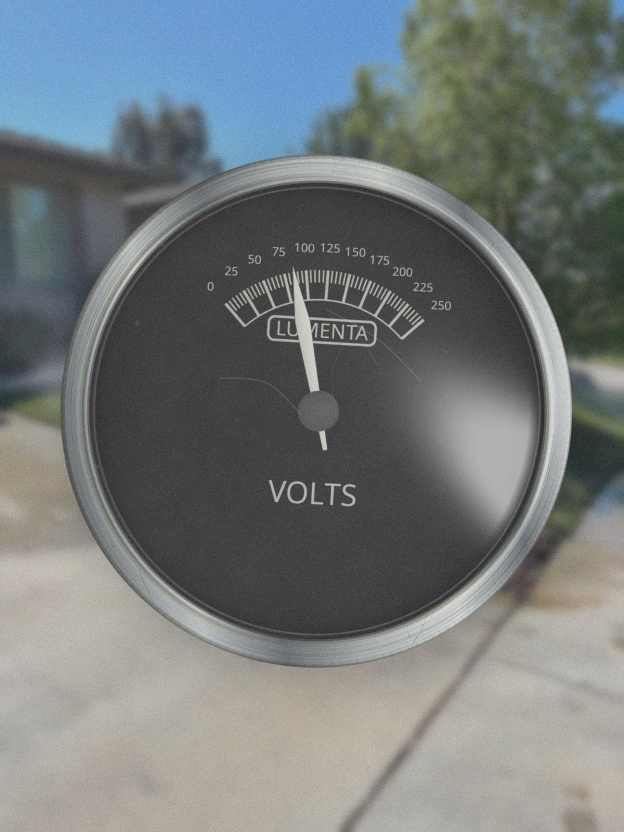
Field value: 85 V
